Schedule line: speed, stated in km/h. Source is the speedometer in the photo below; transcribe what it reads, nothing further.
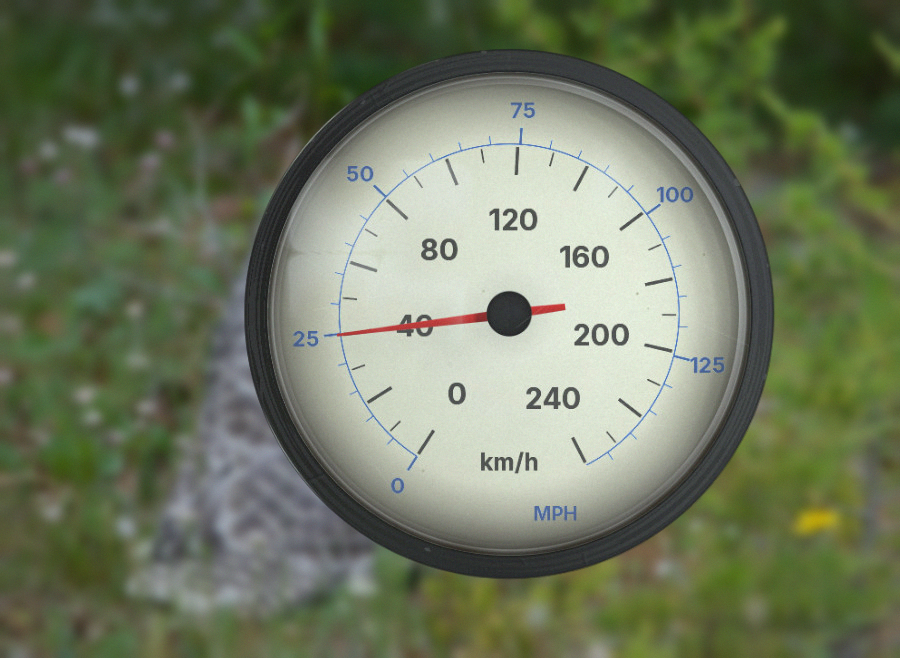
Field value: 40 km/h
